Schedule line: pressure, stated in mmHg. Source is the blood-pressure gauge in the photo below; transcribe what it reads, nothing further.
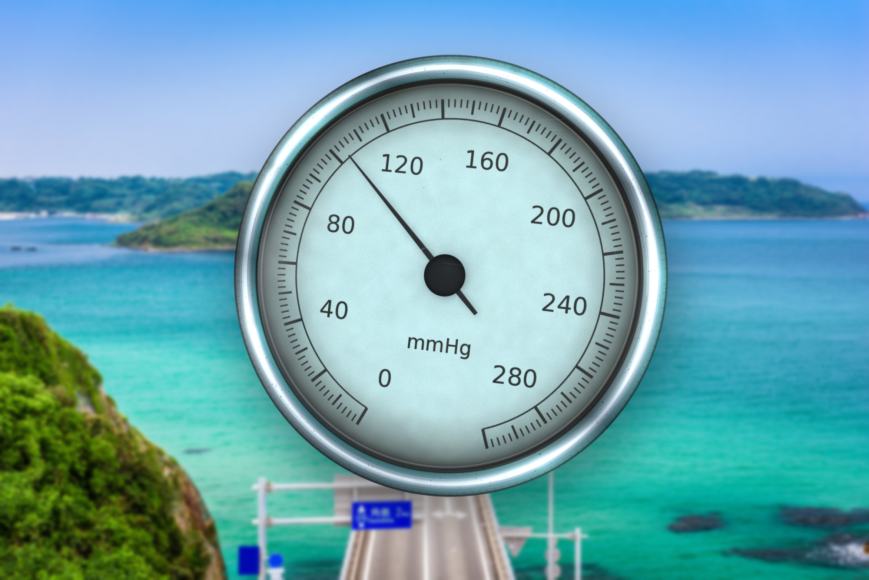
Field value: 104 mmHg
